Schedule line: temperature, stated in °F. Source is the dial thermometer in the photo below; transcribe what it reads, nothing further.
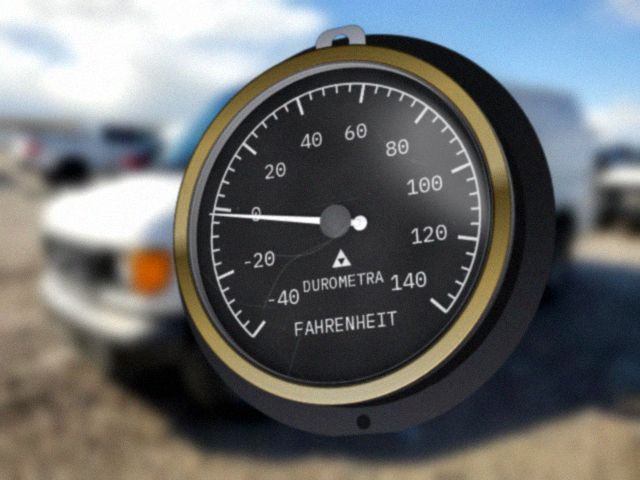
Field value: -2 °F
